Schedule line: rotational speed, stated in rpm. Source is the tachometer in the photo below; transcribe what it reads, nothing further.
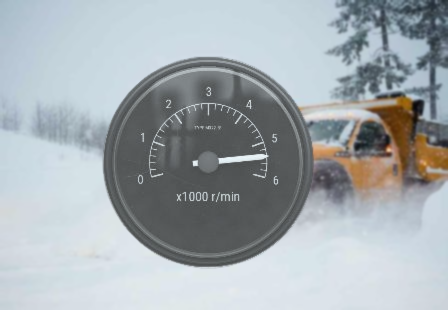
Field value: 5400 rpm
